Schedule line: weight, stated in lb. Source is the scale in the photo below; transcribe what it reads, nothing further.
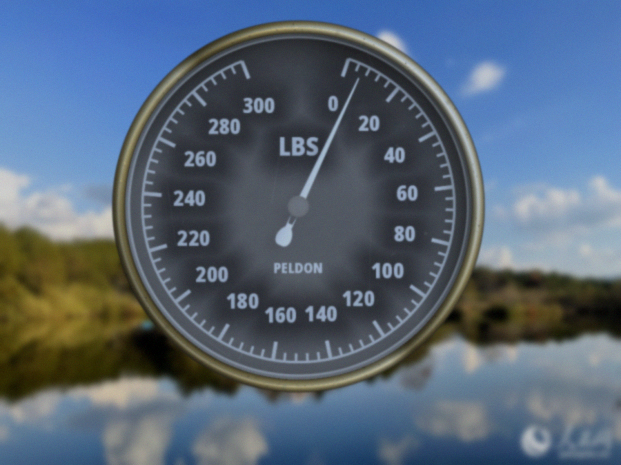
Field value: 6 lb
